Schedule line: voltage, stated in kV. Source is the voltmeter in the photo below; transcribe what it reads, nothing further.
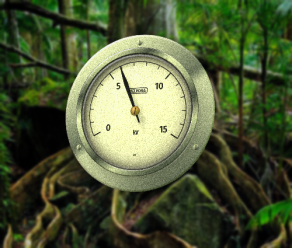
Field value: 6 kV
